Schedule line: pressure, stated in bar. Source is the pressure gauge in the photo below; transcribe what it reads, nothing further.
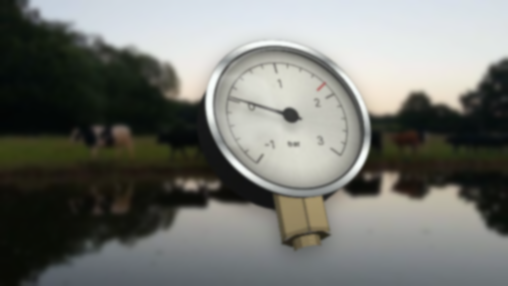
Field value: 0 bar
